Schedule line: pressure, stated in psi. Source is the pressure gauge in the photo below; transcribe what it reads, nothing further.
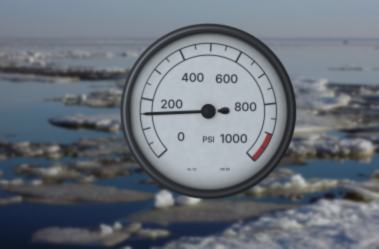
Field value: 150 psi
